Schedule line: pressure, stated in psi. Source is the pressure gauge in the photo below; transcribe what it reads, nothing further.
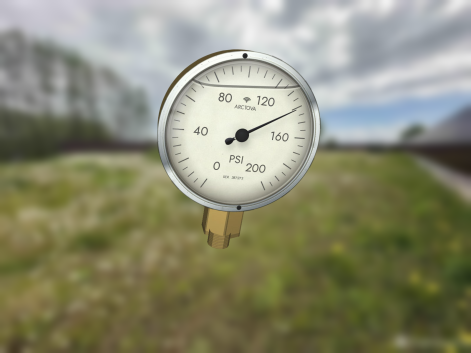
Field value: 140 psi
